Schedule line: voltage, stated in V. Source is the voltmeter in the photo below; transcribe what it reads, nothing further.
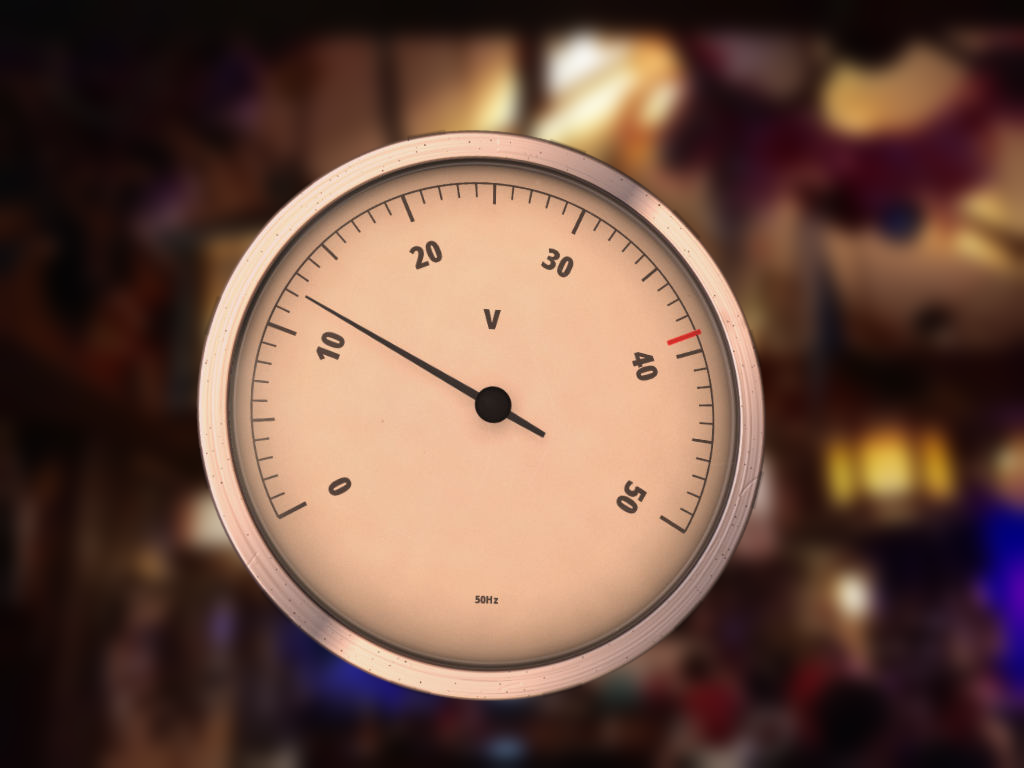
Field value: 12 V
